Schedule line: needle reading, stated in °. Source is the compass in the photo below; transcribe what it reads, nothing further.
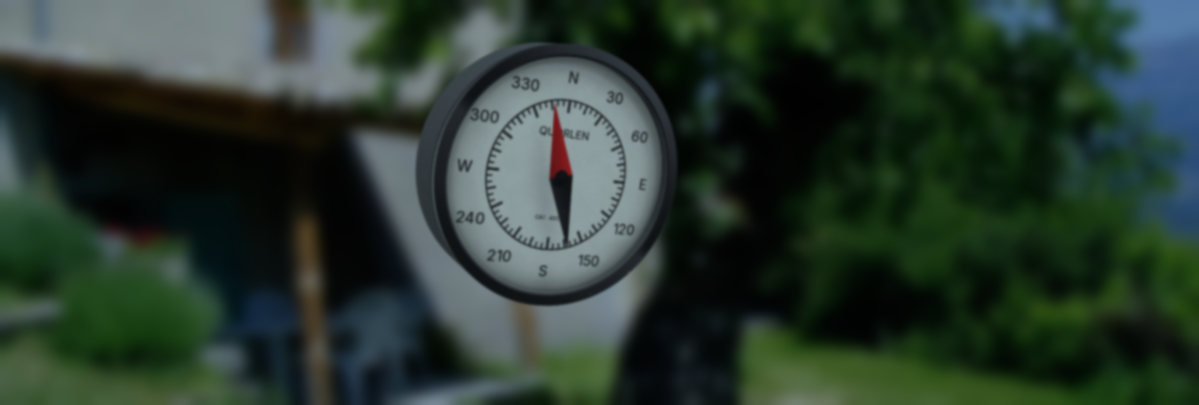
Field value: 345 °
